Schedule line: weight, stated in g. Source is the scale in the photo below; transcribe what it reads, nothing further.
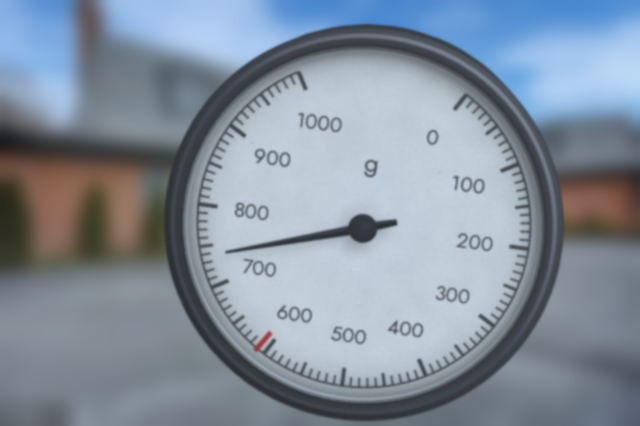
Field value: 740 g
